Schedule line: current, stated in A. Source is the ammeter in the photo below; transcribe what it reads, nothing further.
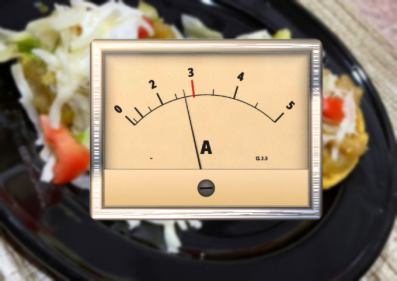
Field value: 2.75 A
